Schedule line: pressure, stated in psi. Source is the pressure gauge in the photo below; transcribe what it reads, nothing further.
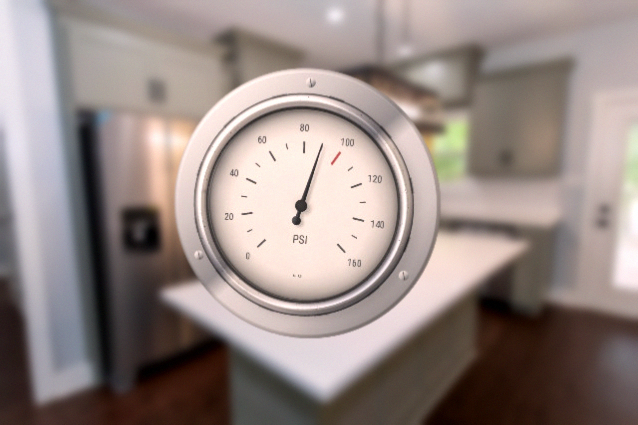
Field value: 90 psi
